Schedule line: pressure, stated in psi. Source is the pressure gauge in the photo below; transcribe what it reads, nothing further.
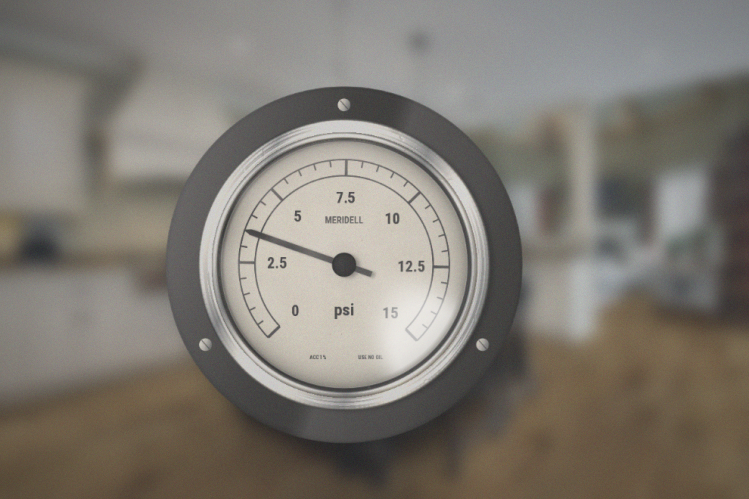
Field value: 3.5 psi
